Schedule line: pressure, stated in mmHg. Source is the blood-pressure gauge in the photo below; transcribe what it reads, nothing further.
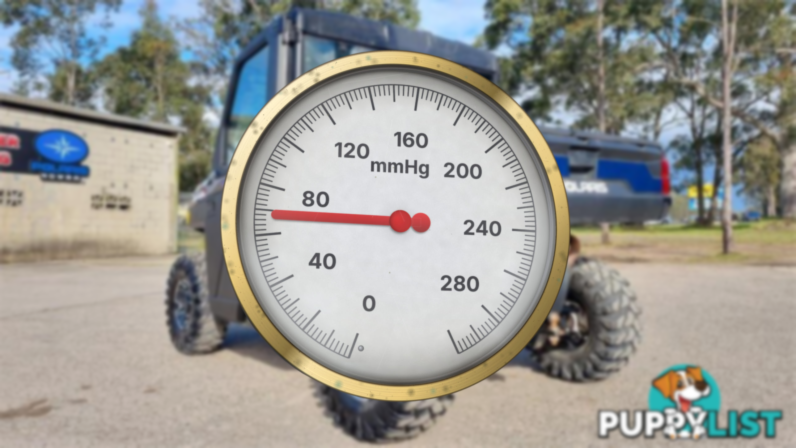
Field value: 68 mmHg
